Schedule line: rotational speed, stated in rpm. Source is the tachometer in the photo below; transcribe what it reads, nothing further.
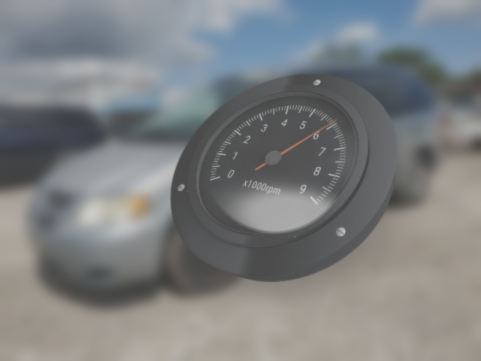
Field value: 6000 rpm
